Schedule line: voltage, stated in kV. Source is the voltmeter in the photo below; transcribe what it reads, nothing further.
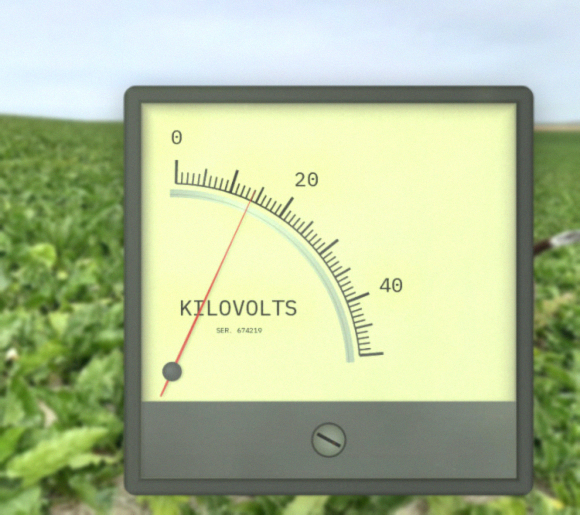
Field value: 14 kV
